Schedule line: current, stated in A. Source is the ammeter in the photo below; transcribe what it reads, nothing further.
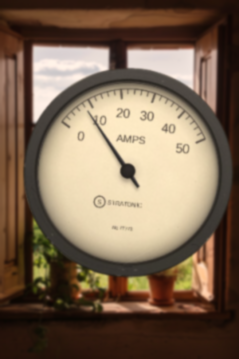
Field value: 8 A
